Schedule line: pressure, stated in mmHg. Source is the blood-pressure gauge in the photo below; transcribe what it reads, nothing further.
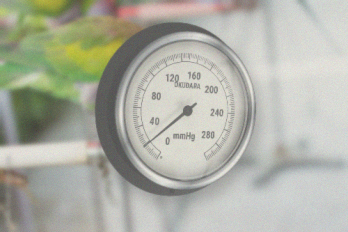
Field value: 20 mmHg
